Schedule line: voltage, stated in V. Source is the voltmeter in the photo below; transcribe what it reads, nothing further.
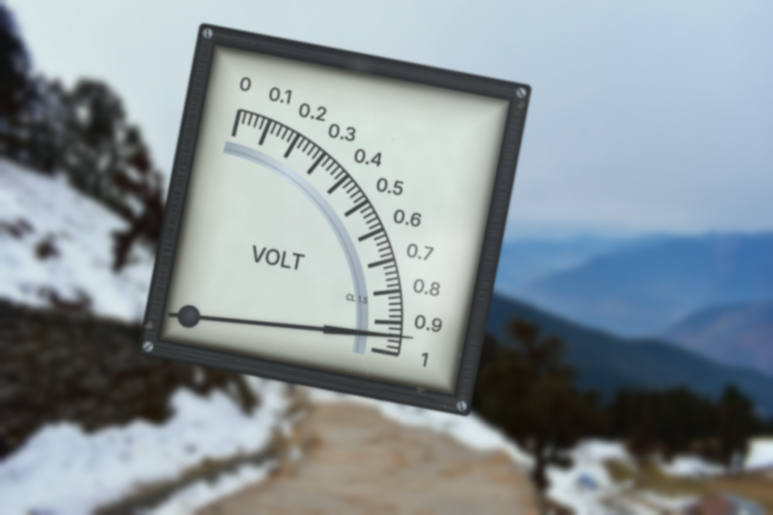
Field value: 0.94 V
